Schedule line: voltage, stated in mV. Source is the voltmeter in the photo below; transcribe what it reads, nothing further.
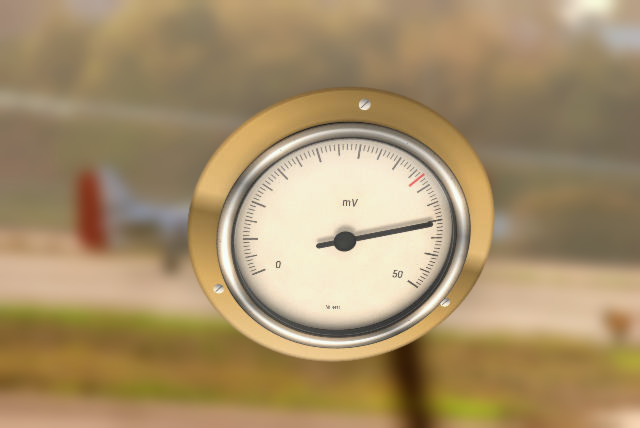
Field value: 40 mV
